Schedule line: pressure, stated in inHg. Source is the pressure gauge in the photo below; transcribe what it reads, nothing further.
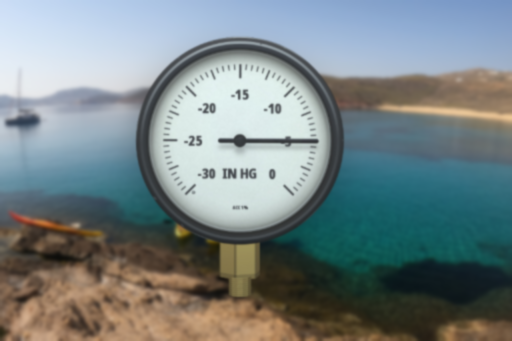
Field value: -5 inHg
